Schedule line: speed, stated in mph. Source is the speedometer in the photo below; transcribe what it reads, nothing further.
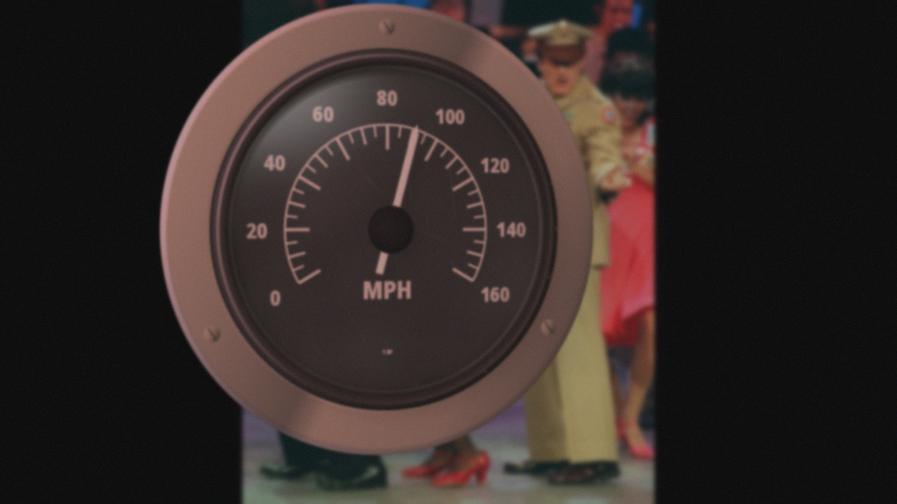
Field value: 90 mph
